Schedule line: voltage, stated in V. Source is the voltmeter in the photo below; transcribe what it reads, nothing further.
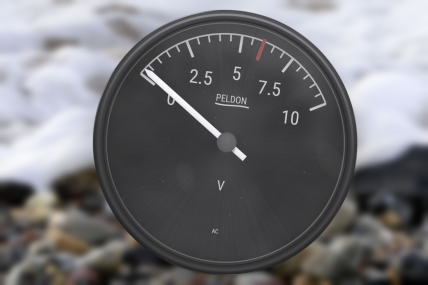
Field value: 0.25 V
